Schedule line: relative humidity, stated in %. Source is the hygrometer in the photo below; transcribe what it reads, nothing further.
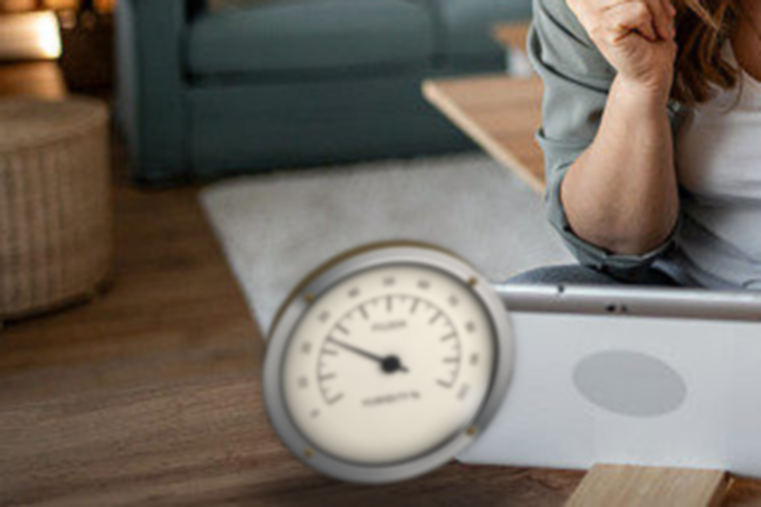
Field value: 25 %
